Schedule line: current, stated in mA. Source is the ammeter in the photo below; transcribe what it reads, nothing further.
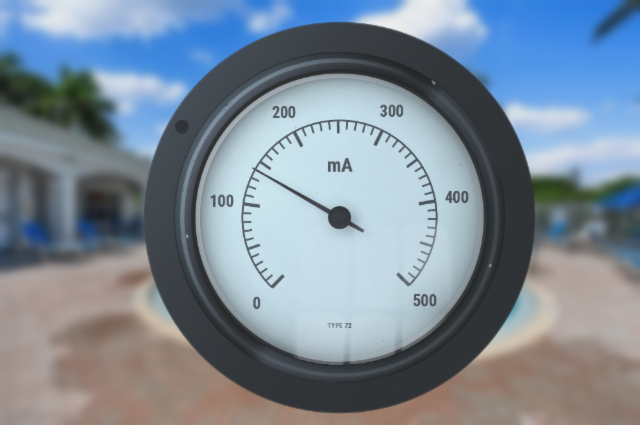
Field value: 140 mA
